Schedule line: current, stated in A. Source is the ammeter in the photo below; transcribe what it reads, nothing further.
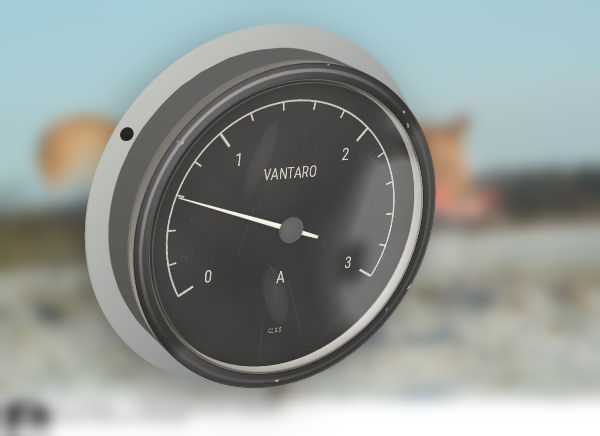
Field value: 0.6 A
